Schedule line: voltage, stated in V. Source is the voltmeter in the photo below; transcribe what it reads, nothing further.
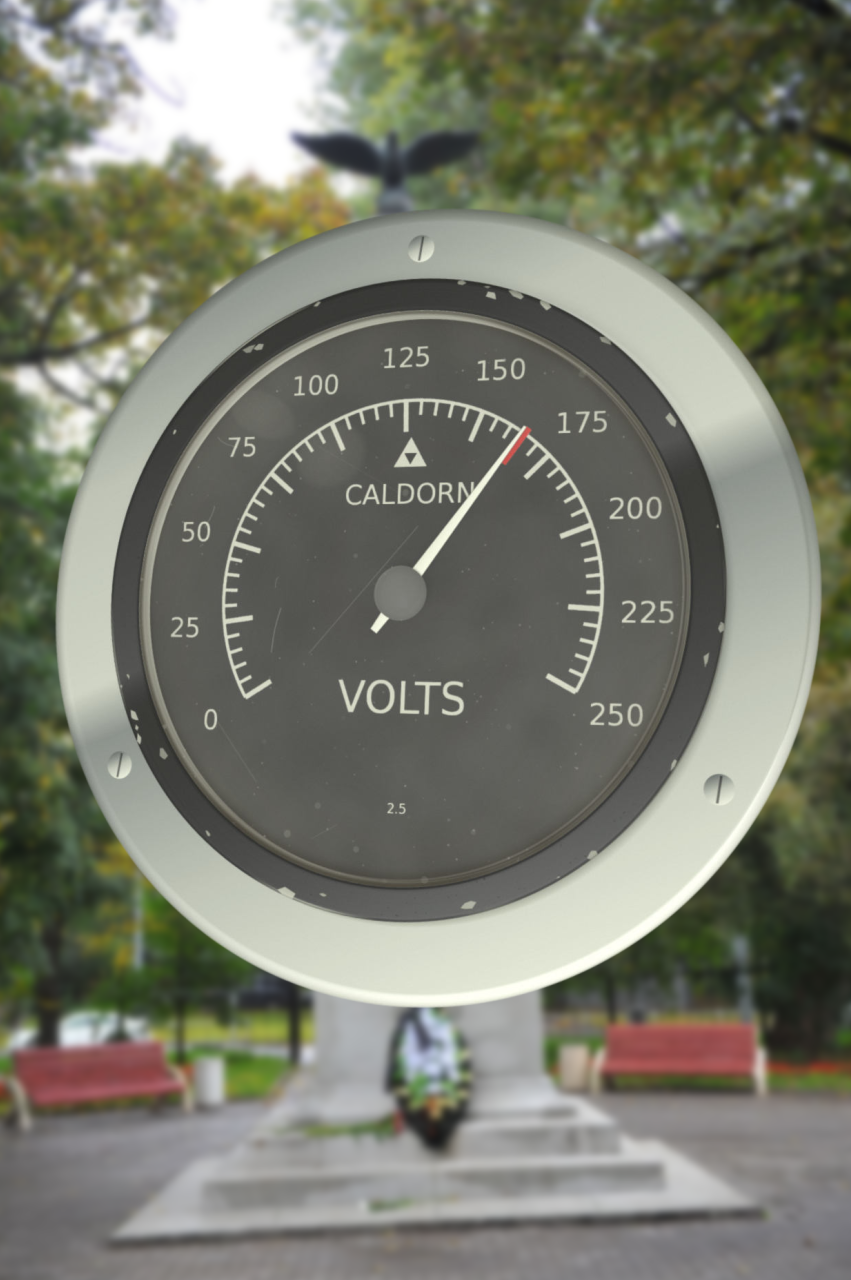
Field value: 165 V
